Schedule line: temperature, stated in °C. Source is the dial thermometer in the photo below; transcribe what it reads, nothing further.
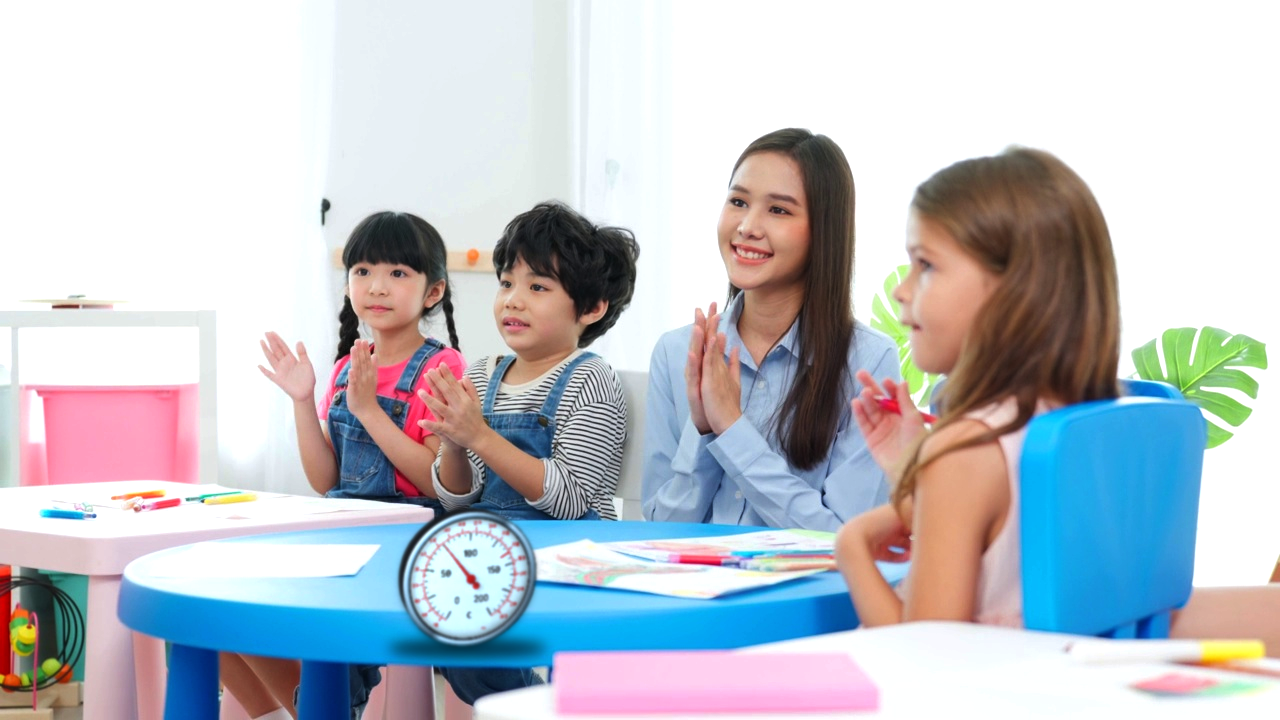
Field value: 75 °C
